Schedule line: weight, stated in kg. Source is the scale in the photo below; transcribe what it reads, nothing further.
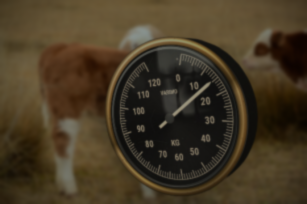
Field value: 15 kg
